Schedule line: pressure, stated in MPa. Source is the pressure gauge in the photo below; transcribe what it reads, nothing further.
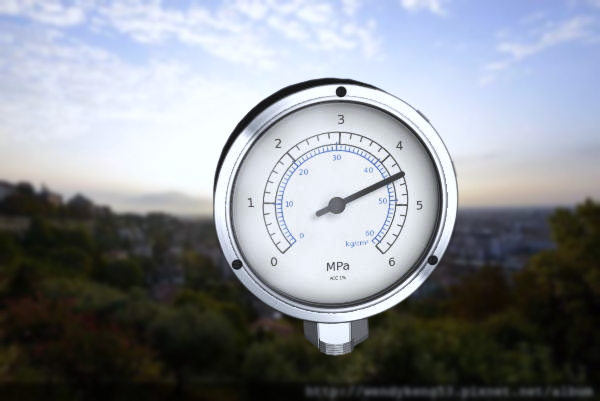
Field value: 4.4 MPa
